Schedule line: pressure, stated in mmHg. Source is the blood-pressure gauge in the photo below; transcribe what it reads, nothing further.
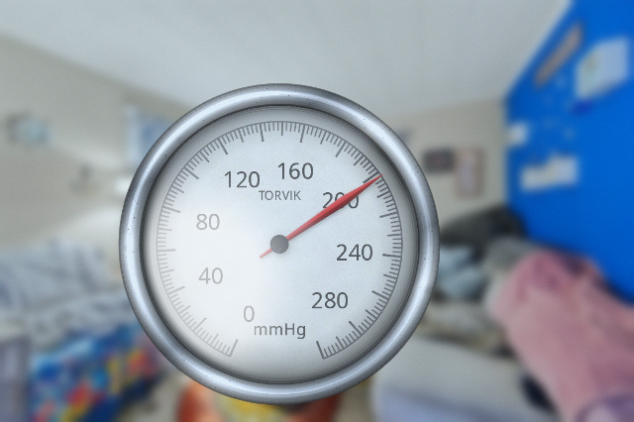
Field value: 202 mmHg
